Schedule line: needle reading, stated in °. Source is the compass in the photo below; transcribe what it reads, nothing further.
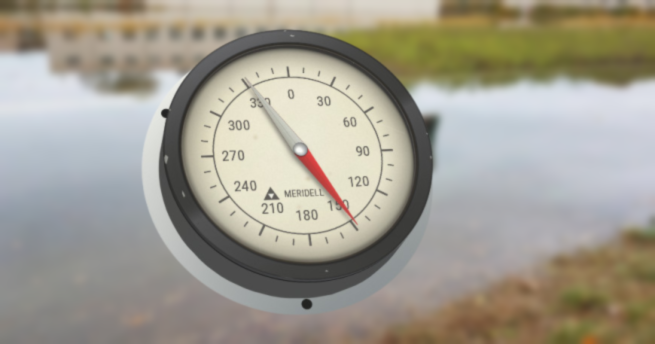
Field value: 150 °
